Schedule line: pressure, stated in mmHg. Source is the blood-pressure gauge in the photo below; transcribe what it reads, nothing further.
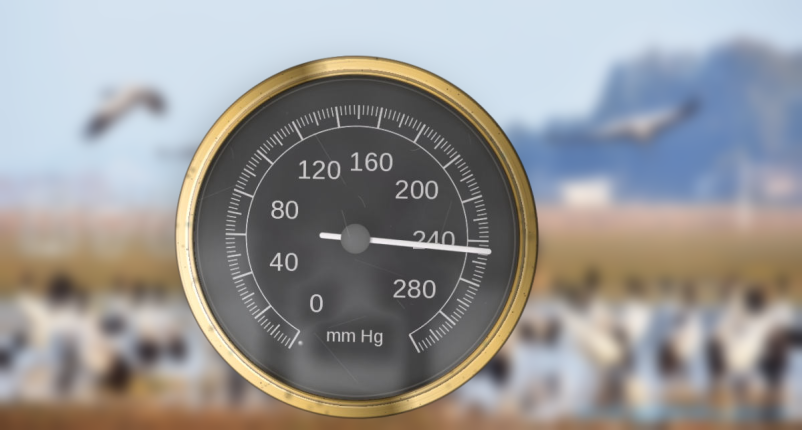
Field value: 244 mmHg
